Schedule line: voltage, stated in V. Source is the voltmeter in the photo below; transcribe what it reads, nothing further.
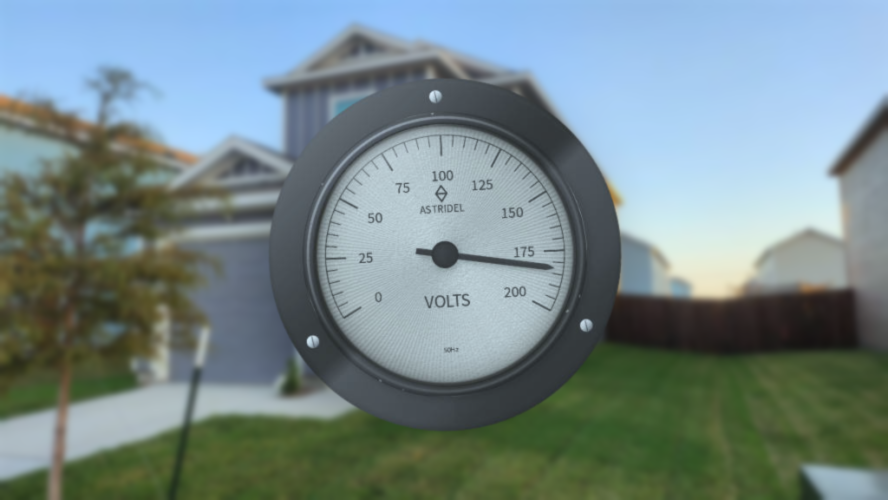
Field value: 182.5 V
